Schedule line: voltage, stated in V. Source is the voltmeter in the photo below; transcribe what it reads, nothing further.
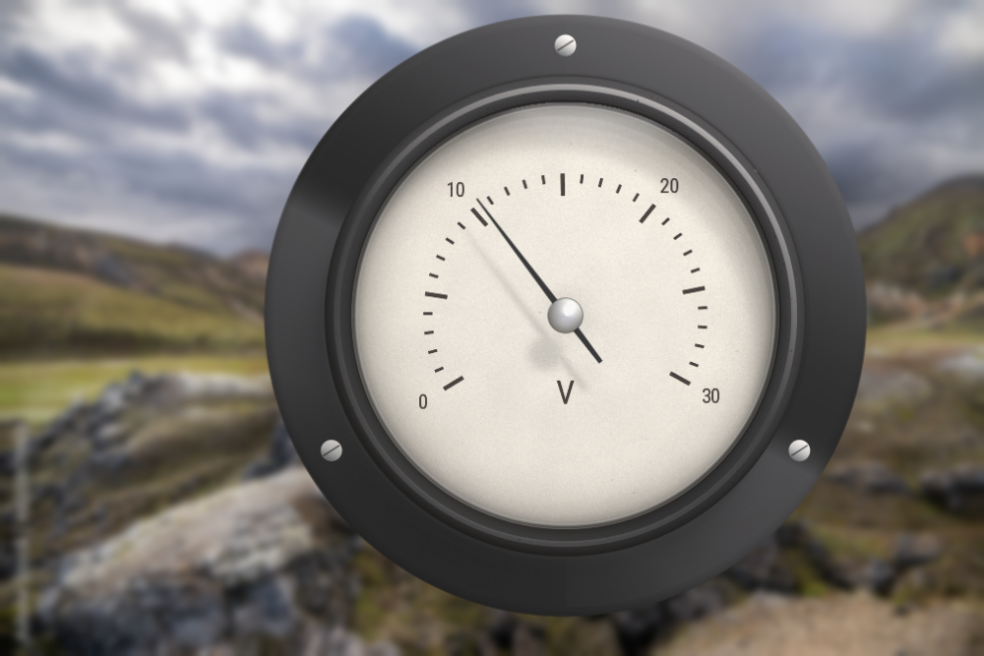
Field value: 10.5 V
